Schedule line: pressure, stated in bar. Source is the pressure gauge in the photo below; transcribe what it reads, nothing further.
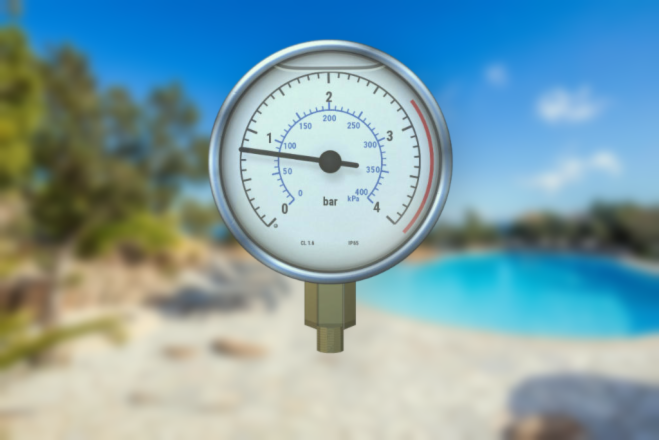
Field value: 0.8 bar
